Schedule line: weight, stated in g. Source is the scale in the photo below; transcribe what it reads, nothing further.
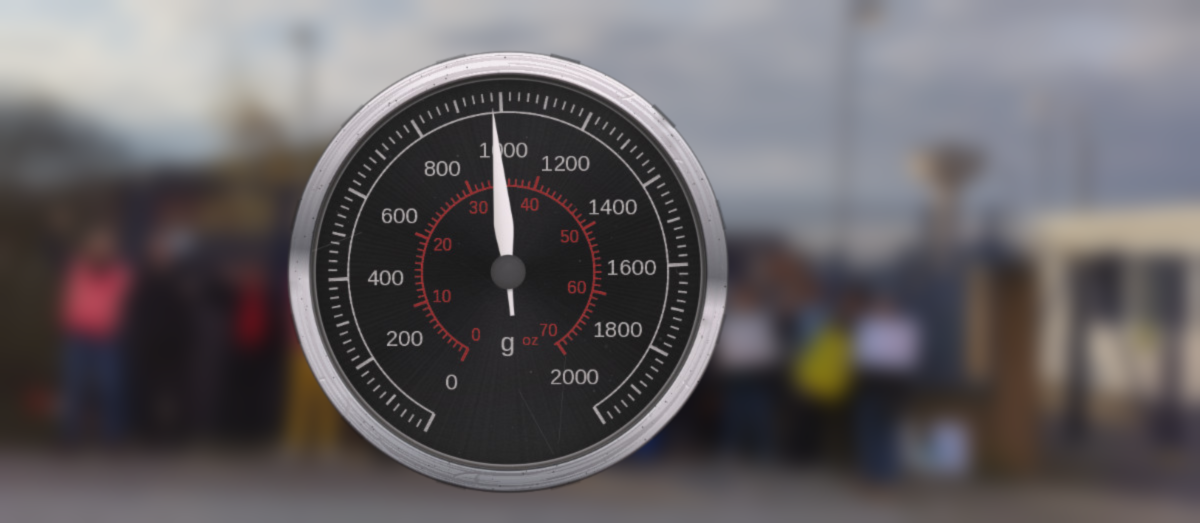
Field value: 980 g
